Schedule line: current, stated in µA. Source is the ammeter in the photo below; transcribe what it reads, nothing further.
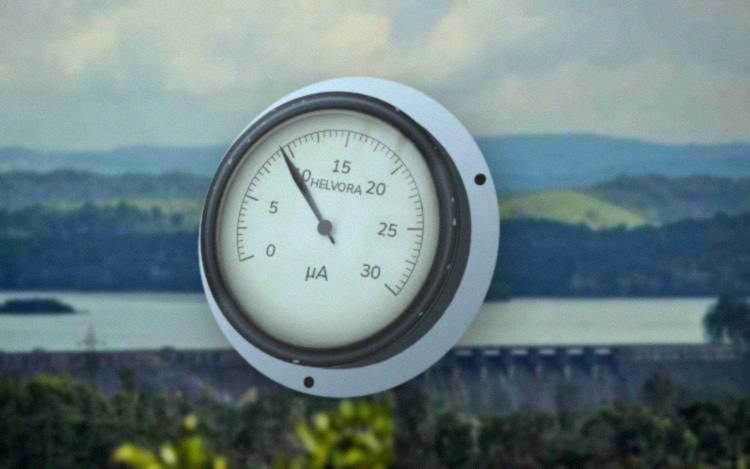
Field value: 9.5 µA
